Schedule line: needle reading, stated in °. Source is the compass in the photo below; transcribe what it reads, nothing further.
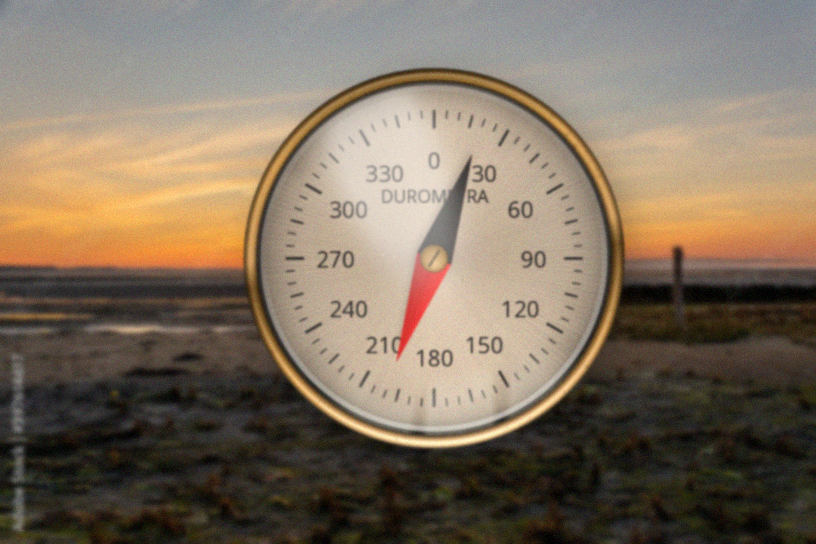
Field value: 200 °
